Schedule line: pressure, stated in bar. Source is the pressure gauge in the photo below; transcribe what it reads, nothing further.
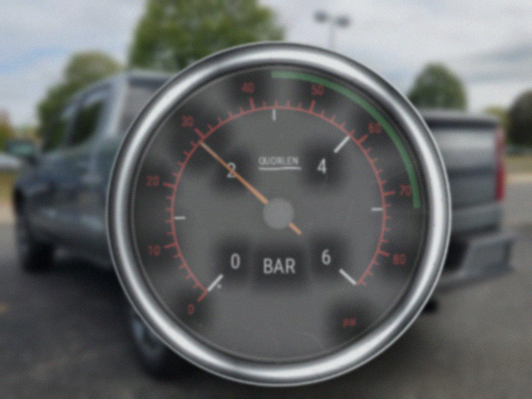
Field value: 2 bar
